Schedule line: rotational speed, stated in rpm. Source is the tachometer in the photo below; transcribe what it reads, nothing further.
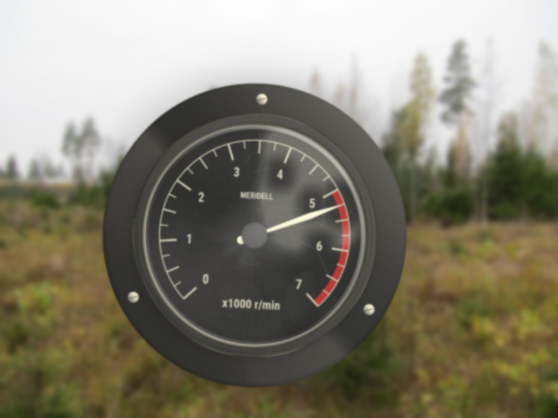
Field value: 5250 rpm
